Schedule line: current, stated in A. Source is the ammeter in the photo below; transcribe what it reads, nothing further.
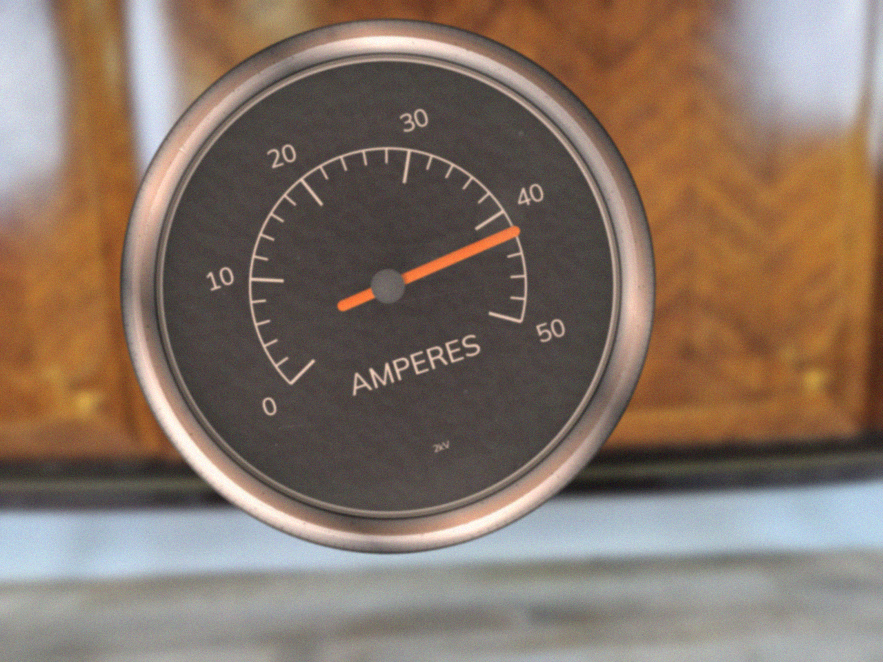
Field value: 42 A
